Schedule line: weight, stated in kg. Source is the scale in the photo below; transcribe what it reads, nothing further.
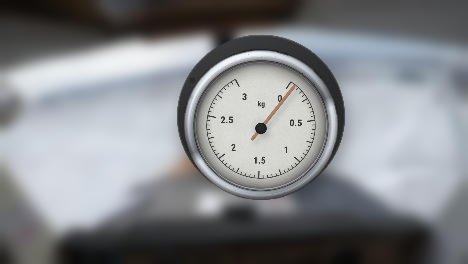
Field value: 0.05 kg
